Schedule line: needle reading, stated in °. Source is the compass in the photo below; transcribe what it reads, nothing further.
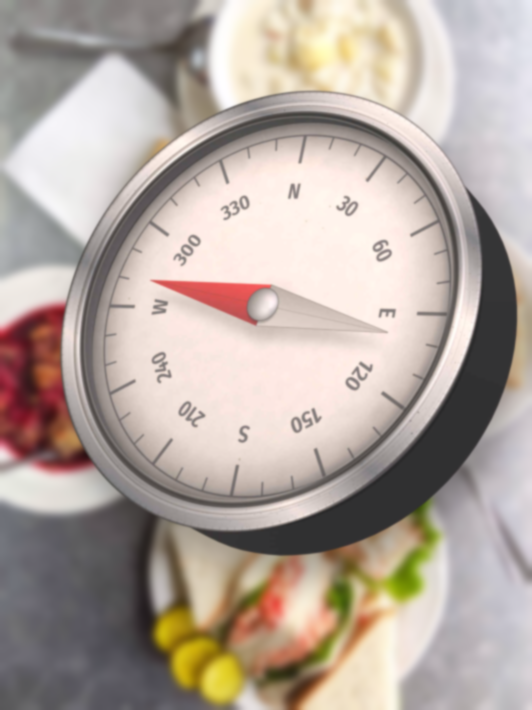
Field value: 280 °
